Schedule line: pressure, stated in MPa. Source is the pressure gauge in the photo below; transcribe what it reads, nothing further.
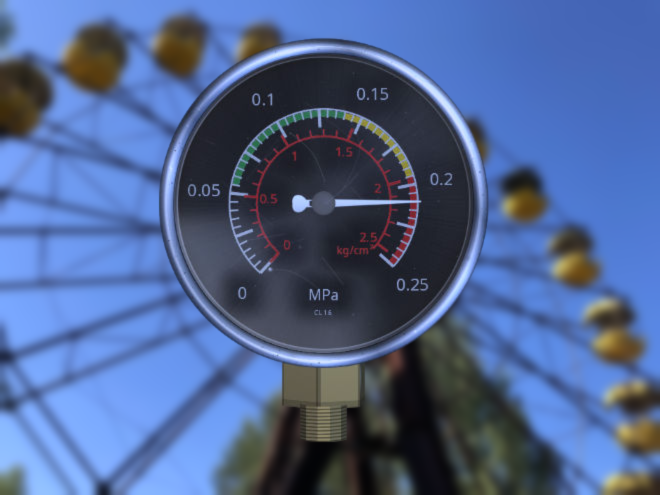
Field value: 0.21 MPa
